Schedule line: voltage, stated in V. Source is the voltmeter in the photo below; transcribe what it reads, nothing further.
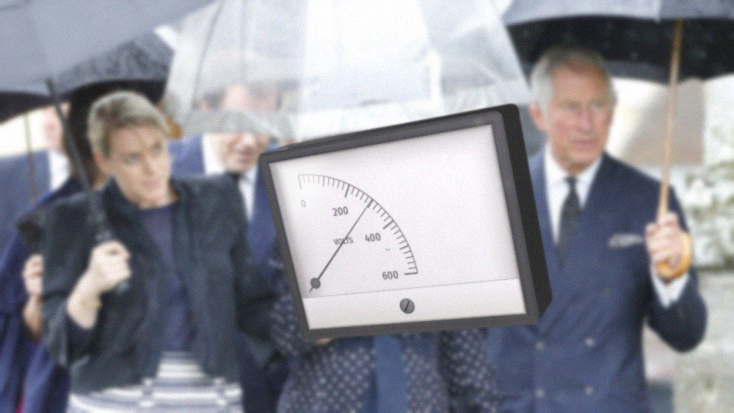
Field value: 300 V
